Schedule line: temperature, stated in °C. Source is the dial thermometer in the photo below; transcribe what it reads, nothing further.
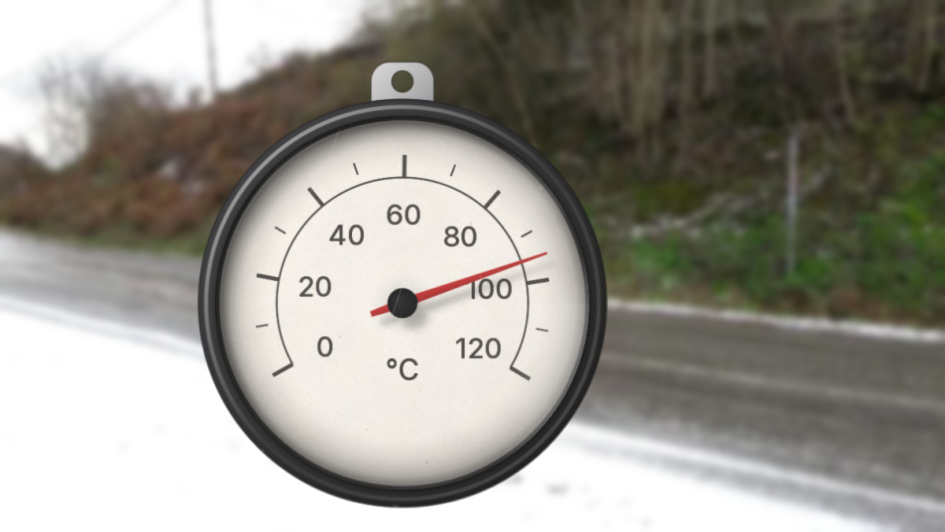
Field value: 95 °C
